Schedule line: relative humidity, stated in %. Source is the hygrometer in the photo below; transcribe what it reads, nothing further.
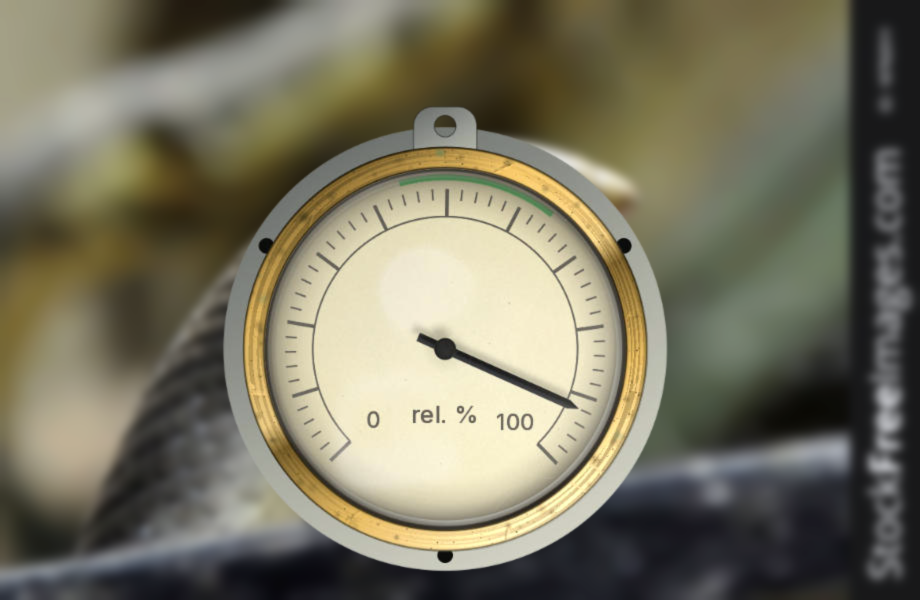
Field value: 92 %
